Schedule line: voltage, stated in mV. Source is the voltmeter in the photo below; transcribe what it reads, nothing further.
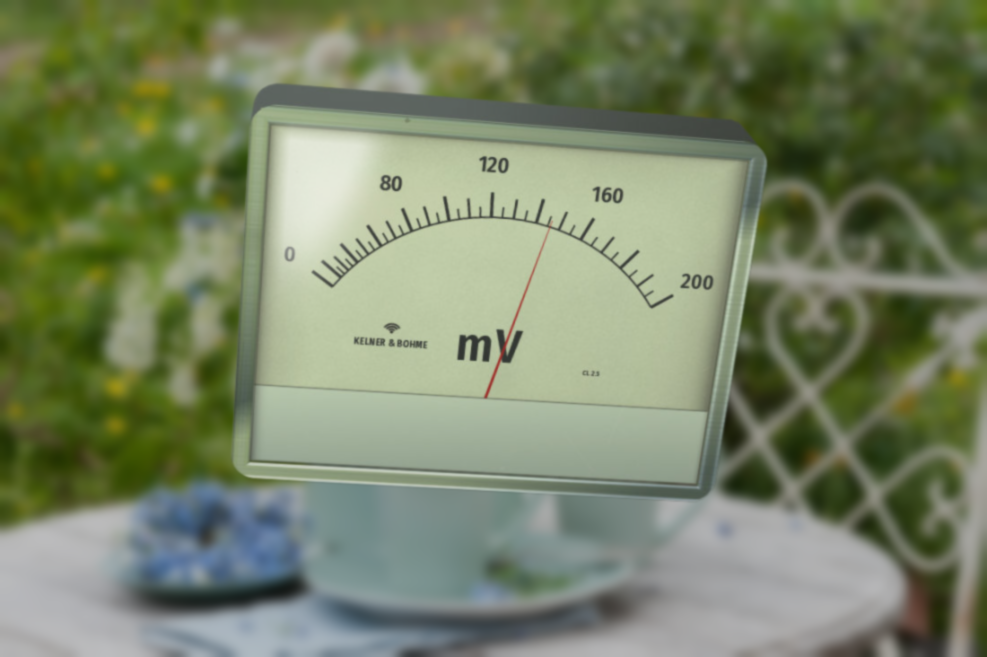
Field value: 145 mV
